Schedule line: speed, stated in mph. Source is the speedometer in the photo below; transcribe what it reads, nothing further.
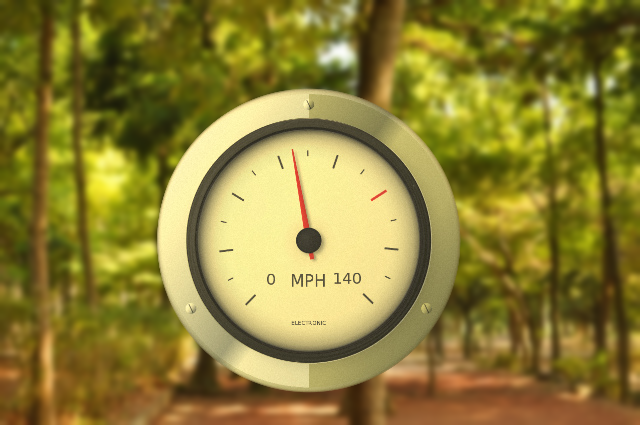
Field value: 65 mph
